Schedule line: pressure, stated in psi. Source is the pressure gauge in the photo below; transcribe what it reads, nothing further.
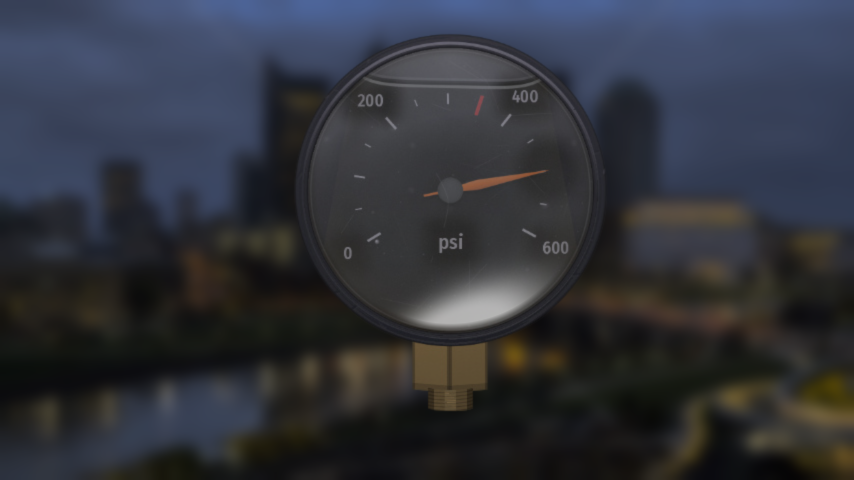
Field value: 500 psi
